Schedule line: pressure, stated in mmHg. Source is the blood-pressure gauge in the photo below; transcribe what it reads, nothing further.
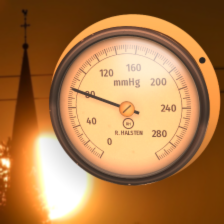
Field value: 80 mmHg
